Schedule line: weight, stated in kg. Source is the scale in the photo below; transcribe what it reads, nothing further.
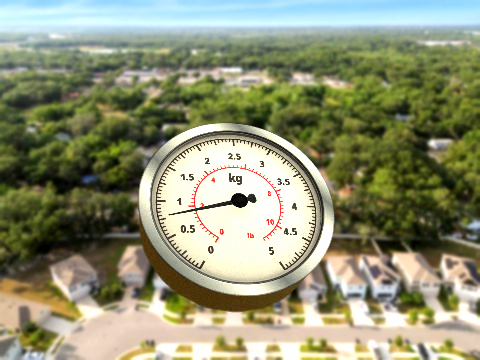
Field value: 0.75 kg
